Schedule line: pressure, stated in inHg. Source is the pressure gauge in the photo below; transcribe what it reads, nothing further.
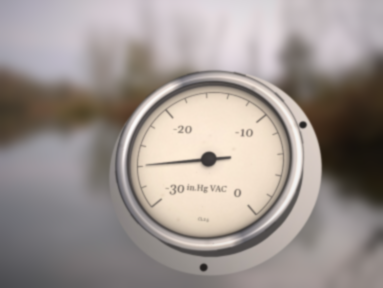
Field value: -26 inHg
